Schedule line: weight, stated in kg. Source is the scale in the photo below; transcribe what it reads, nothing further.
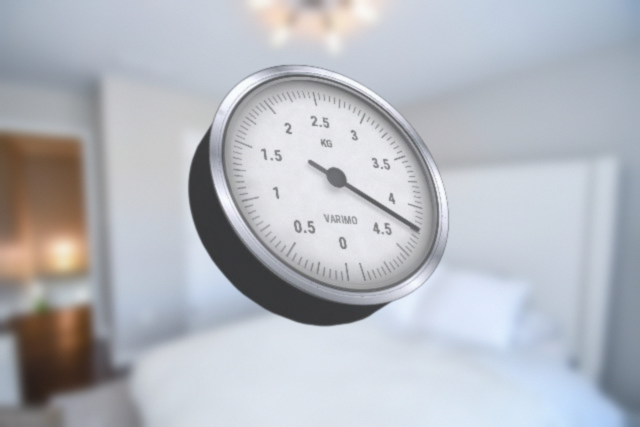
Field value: 4.25 kg
